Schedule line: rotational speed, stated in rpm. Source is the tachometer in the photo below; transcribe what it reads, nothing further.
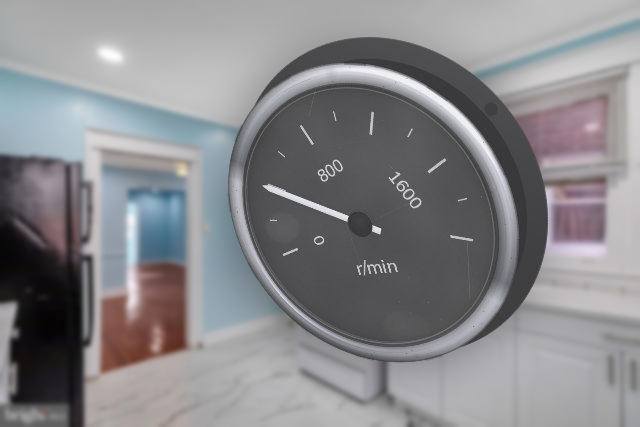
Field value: 400 rpm
